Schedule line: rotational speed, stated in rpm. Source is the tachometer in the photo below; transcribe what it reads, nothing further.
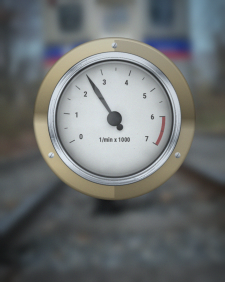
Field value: 2500 rpm
